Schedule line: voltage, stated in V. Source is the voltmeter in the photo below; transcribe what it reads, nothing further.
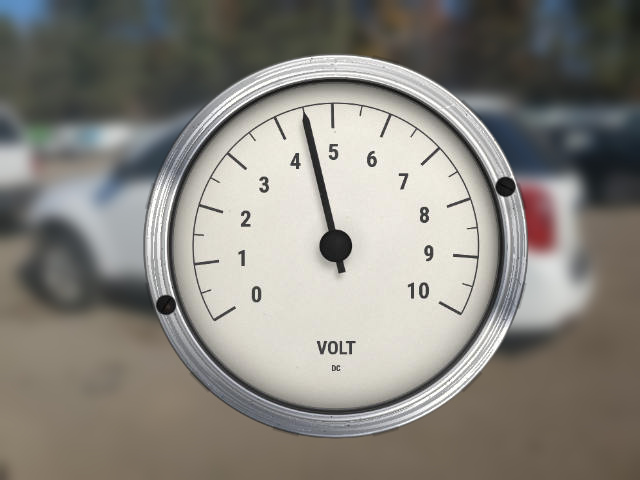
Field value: 4.5 V
